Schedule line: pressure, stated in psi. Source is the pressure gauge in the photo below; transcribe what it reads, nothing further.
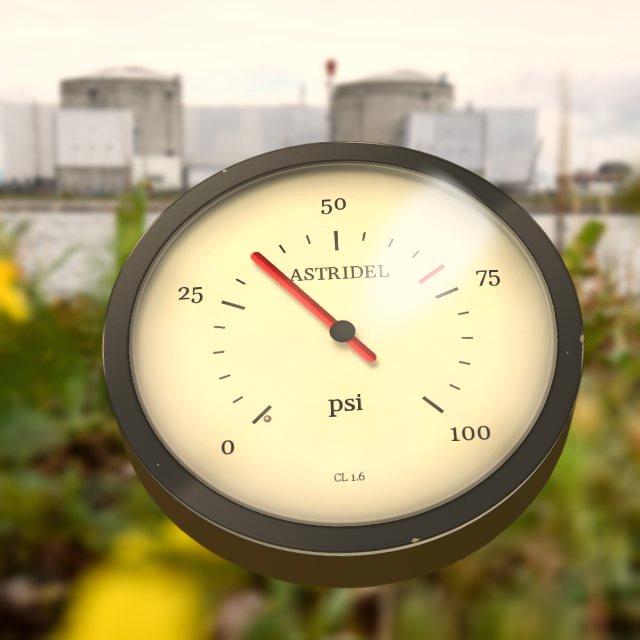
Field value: 35 psi
